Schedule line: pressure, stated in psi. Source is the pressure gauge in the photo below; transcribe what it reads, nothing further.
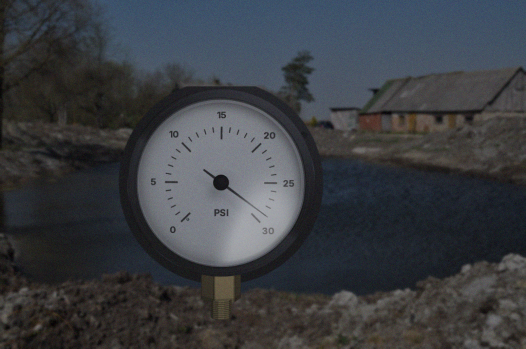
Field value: 29 psi
